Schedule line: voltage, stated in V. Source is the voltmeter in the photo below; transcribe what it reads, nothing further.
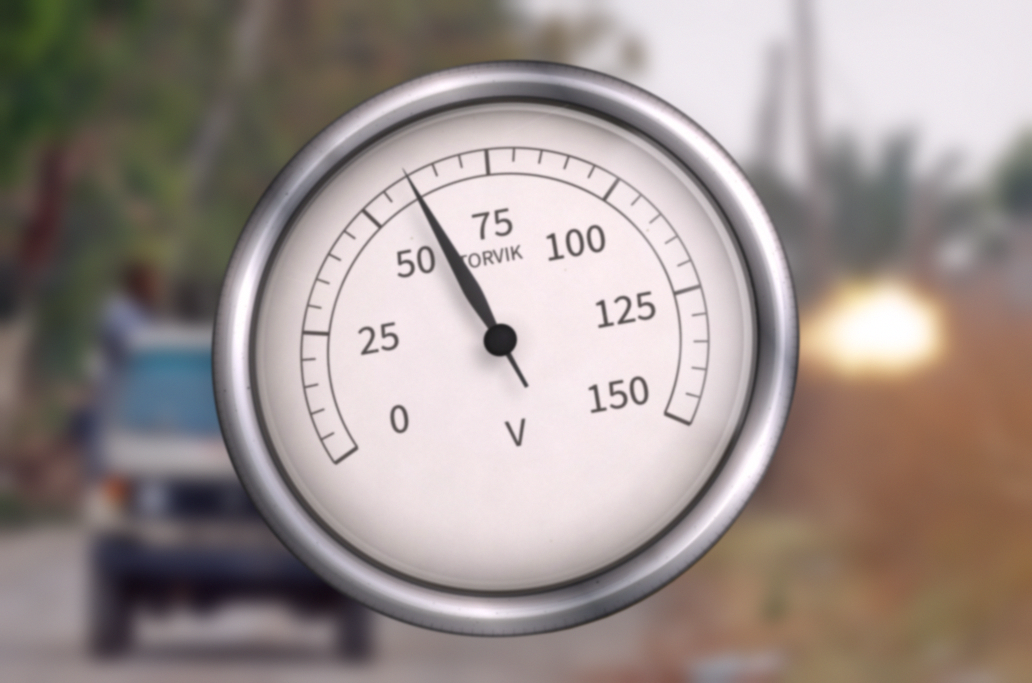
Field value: 60 V
